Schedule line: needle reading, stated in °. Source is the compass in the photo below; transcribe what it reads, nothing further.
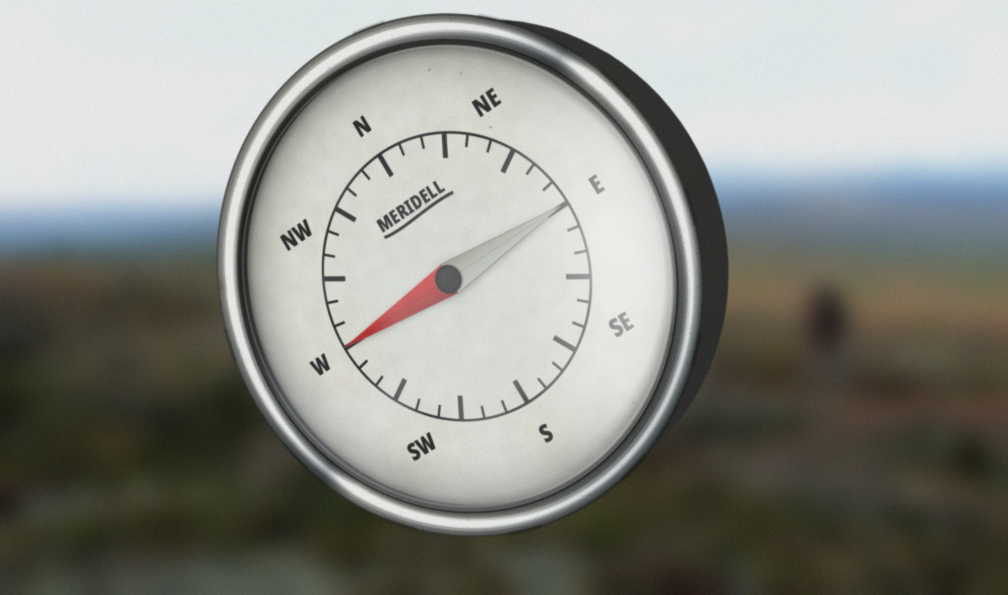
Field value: 270 °
